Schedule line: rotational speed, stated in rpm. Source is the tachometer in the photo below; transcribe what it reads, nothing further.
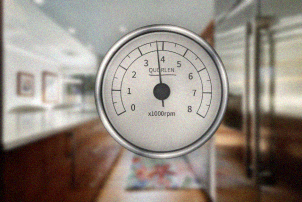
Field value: 3750 rpm
